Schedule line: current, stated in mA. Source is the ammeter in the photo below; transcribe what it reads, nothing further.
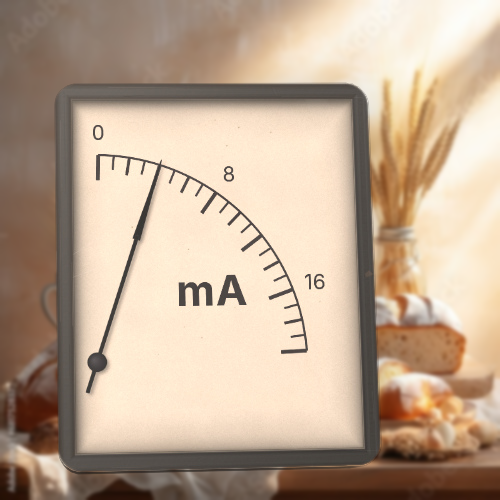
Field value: 4 mA
